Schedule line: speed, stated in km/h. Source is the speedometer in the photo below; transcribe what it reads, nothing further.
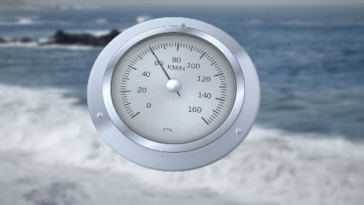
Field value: 60 km/h
